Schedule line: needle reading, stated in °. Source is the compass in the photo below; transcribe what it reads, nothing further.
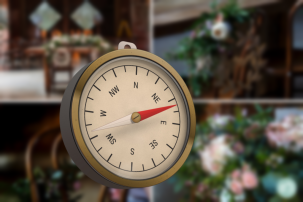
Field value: 67.5 °
